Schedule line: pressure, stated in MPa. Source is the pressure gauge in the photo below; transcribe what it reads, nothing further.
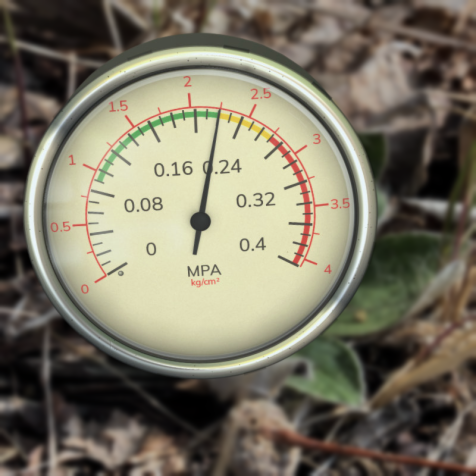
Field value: 0.22 MPa
